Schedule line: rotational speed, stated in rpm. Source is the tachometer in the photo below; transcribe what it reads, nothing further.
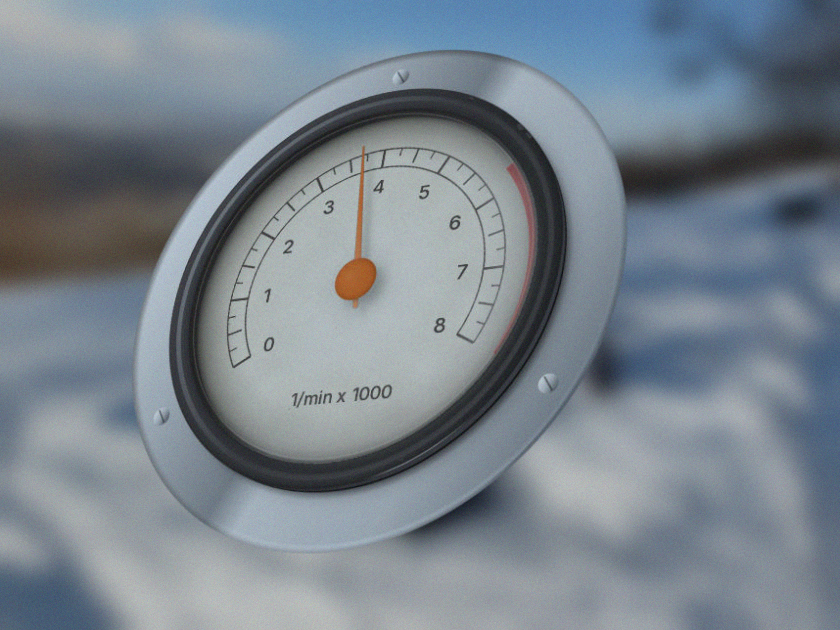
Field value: 3750 rpm
